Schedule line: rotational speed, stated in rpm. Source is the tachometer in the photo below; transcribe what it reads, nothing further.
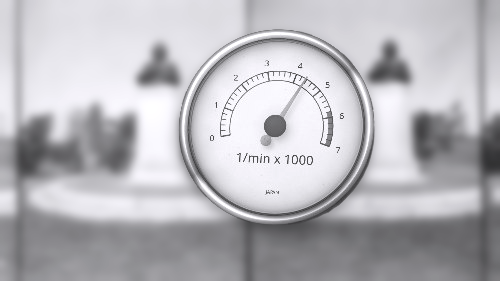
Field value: 4400 rpm
